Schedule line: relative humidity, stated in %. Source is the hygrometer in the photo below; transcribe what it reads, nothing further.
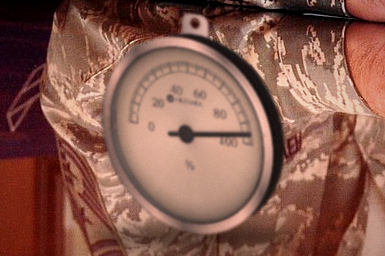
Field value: 95 %
